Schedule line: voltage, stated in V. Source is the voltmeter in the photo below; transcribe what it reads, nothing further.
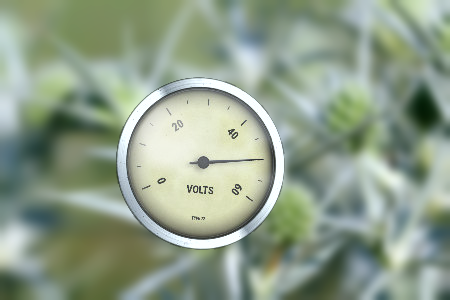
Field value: 50 V
